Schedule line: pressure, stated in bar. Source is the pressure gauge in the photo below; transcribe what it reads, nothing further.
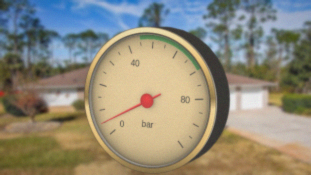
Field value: 5 bar
